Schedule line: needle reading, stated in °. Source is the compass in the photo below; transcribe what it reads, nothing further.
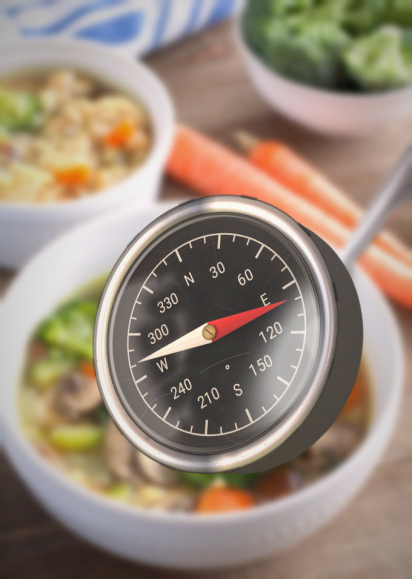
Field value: 100 °
